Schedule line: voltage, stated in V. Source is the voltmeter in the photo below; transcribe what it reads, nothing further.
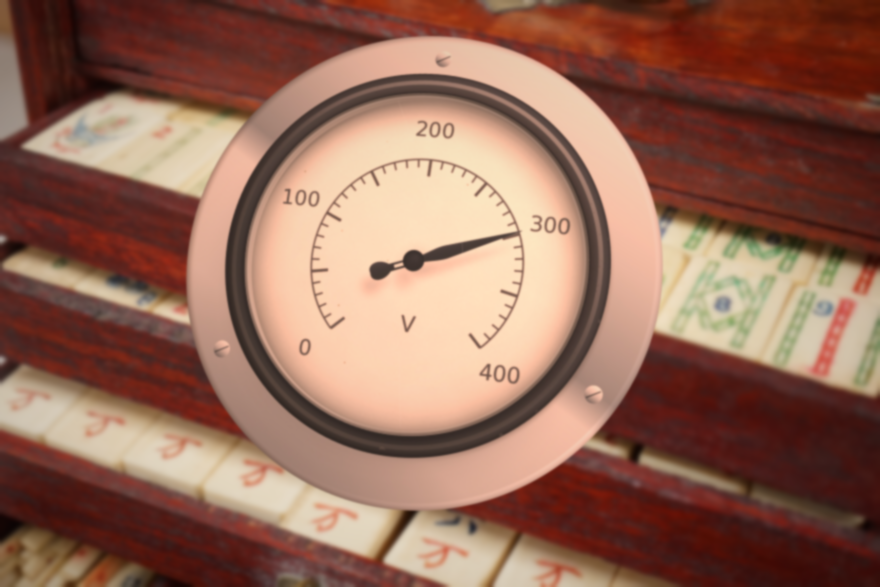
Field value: 300 V
